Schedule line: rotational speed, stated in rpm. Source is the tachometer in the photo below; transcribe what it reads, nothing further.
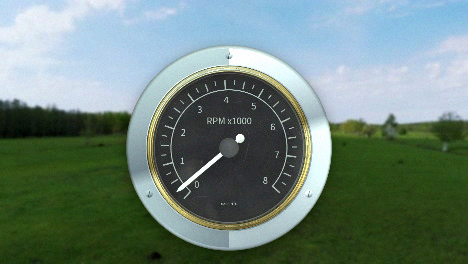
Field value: 250 rpm
